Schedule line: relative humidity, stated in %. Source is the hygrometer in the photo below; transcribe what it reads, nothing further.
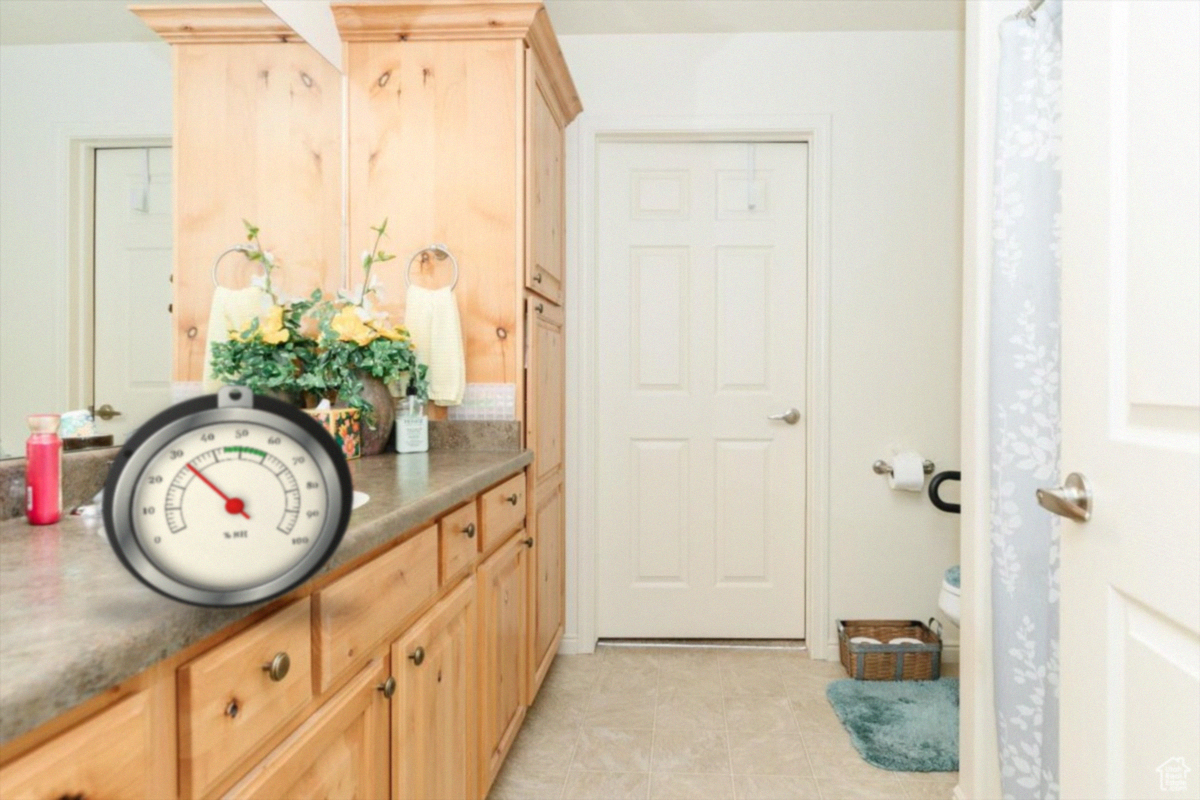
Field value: 30 %
